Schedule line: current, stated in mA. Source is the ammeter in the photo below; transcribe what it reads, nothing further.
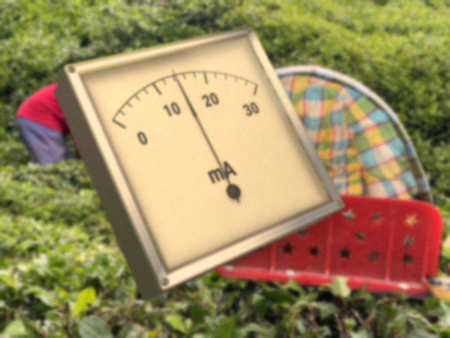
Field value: 14 mA
